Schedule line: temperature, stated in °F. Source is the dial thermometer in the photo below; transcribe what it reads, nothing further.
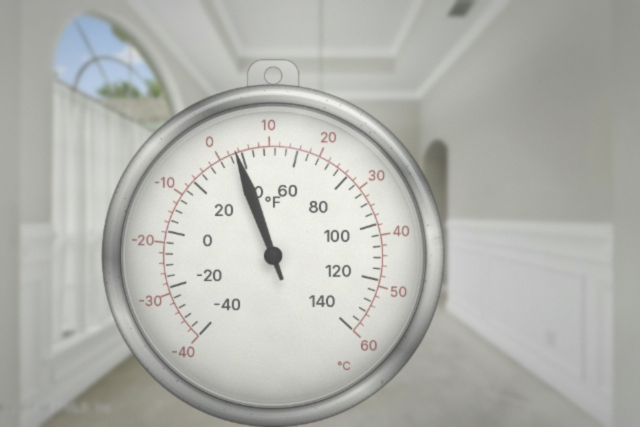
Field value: 38 °F
